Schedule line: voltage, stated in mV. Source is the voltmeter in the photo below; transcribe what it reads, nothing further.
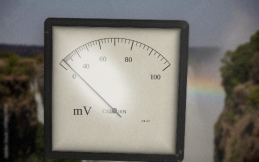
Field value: 20 mV
